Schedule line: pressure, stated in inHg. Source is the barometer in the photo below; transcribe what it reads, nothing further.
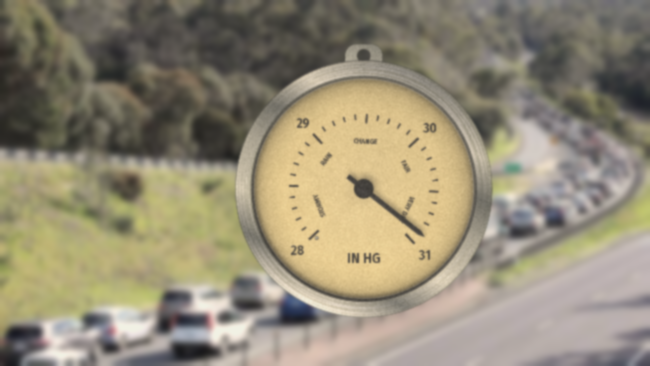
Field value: 30.9 inHg
